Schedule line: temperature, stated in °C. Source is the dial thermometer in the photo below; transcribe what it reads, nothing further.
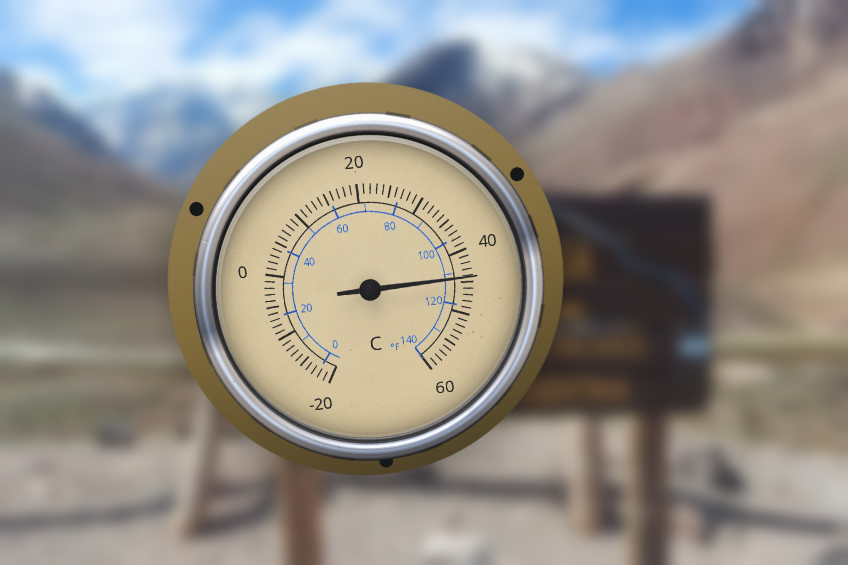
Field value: 44 °C
